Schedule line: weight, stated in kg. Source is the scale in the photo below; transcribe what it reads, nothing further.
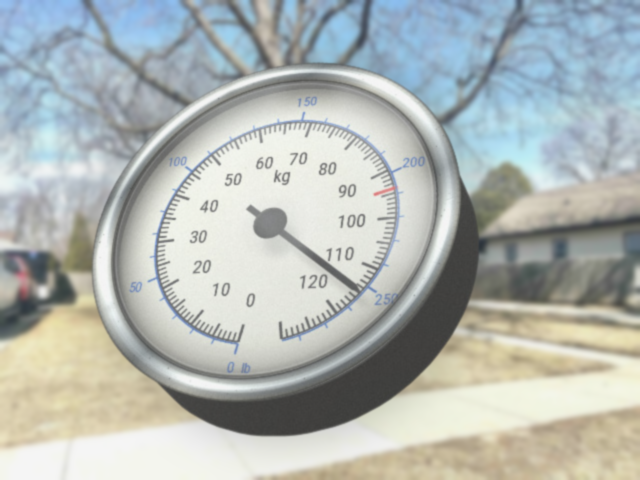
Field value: 115 kg
